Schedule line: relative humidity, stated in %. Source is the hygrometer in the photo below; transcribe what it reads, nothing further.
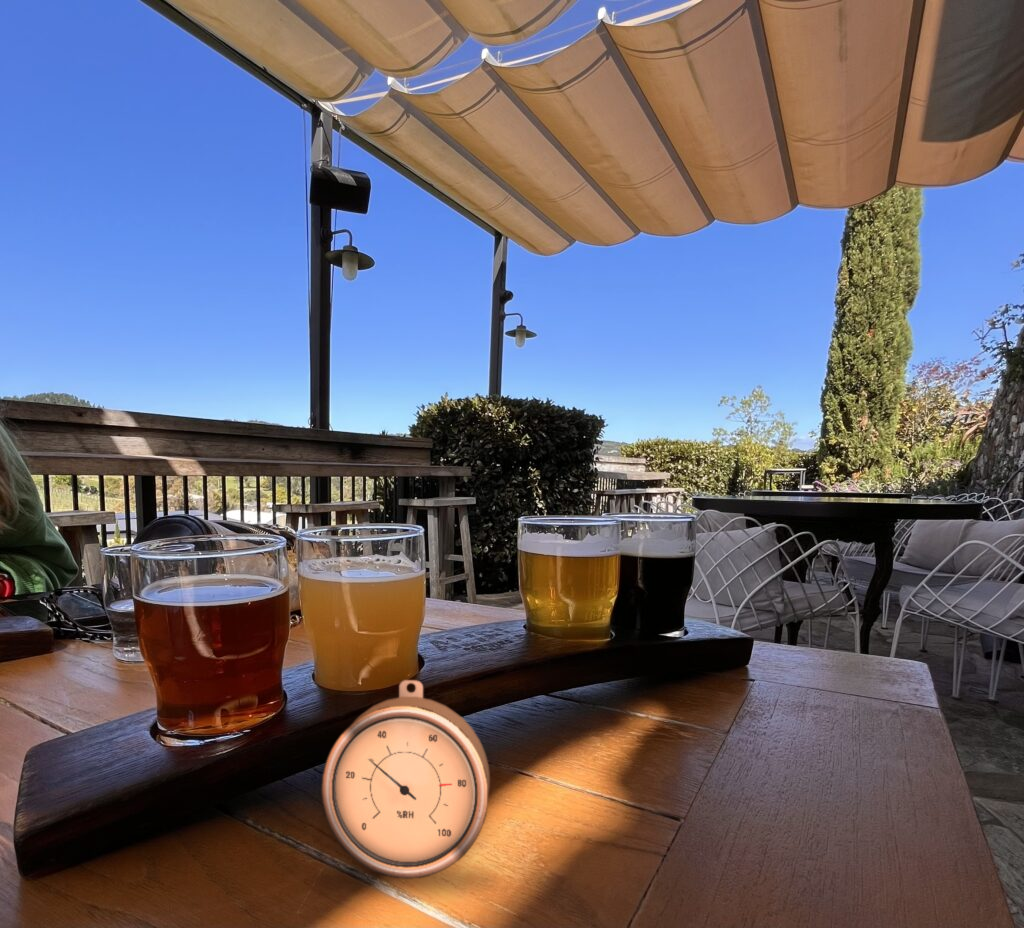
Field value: 30 %
